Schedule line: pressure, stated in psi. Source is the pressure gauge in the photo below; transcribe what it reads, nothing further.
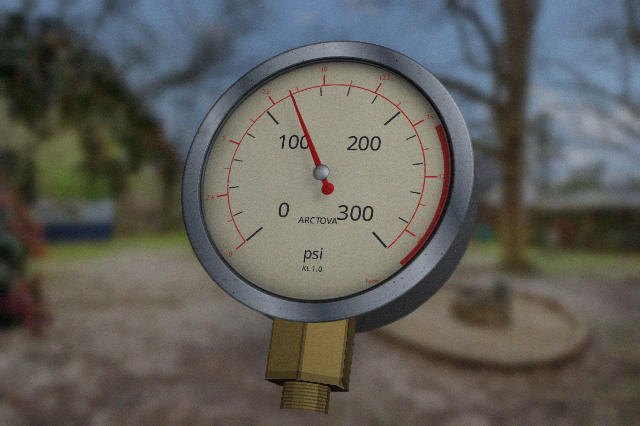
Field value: 120 psi
